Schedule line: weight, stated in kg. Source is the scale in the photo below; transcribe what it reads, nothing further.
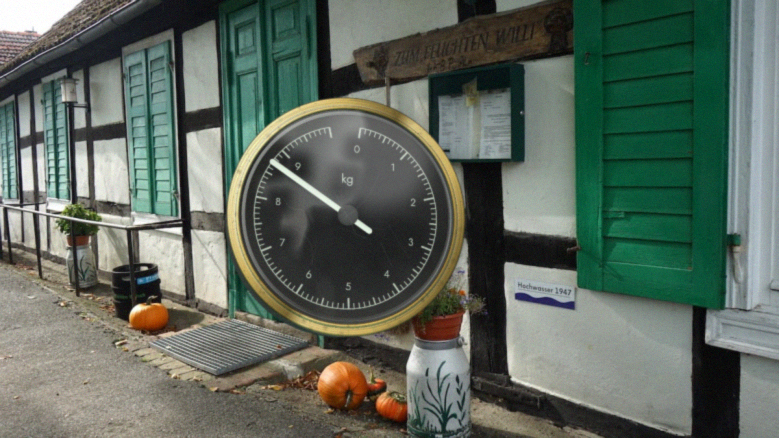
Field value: 8.7 kg
